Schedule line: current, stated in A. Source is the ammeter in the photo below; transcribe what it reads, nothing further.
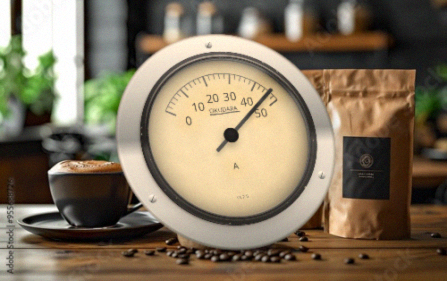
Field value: 46 A
